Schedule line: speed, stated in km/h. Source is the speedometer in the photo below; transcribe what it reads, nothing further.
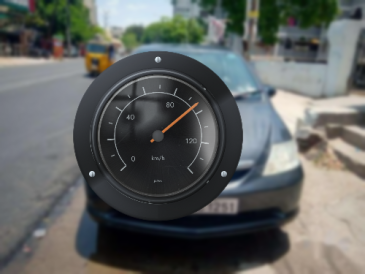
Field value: 95 km/h
